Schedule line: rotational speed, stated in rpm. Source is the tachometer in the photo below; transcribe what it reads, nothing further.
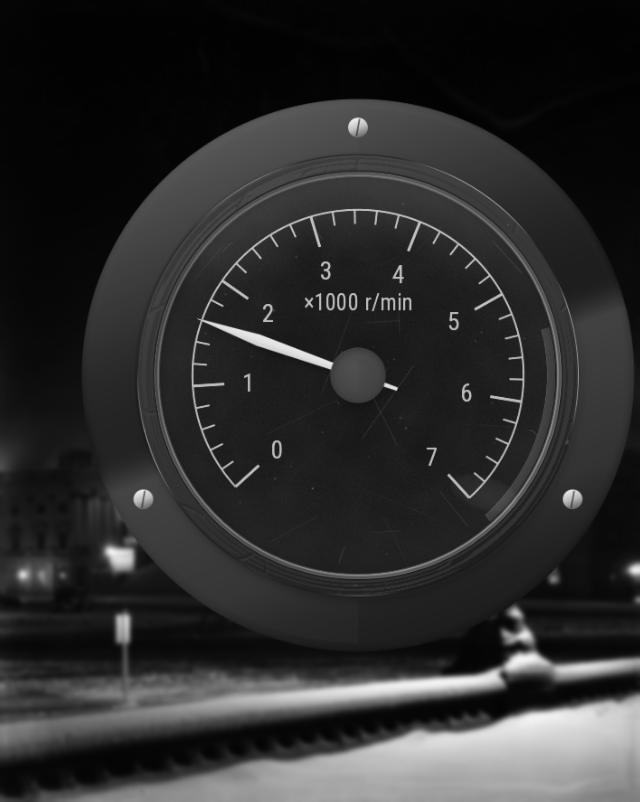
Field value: 1600 rpm
